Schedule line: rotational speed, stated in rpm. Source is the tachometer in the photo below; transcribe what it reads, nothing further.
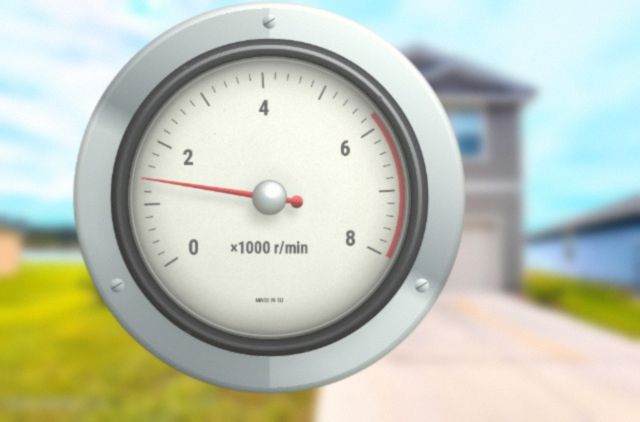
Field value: 1400 rpm
